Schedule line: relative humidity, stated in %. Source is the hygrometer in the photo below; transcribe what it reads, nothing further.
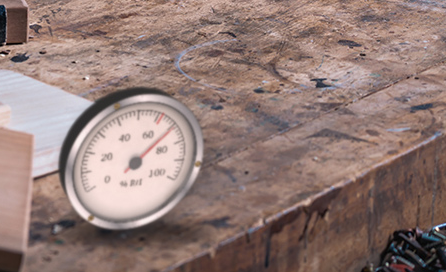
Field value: 70 %
